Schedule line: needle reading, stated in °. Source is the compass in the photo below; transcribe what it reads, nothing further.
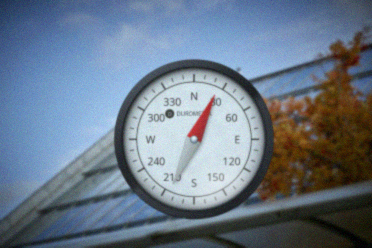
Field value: 25 °
